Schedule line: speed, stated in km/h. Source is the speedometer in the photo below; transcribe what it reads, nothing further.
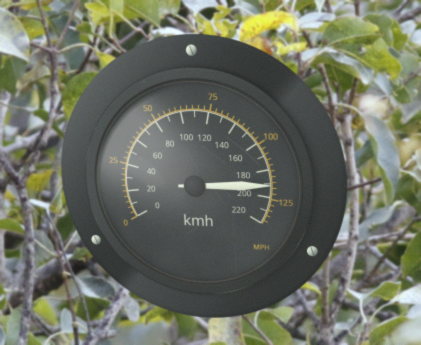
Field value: 190 km/h
